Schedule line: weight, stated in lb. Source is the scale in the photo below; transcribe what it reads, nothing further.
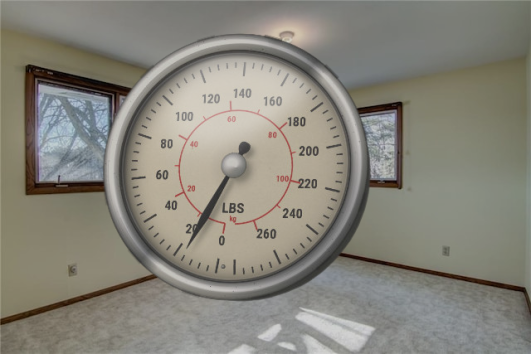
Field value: 16 lb
